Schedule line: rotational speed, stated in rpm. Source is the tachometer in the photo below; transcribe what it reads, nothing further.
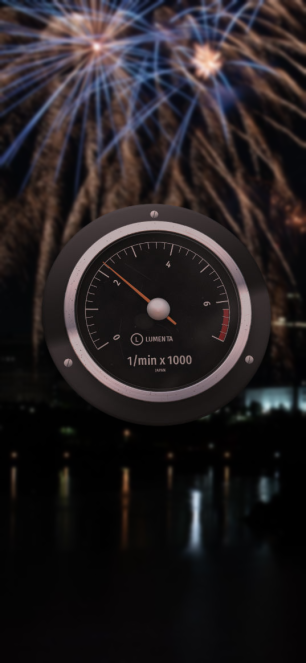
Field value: 2200 rpm
